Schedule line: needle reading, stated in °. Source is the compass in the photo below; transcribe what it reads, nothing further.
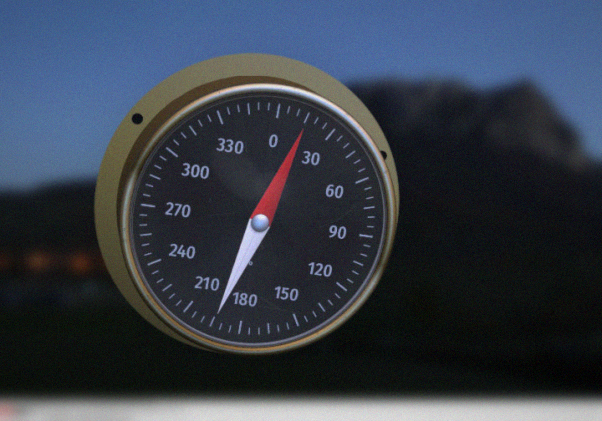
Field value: 15 °
